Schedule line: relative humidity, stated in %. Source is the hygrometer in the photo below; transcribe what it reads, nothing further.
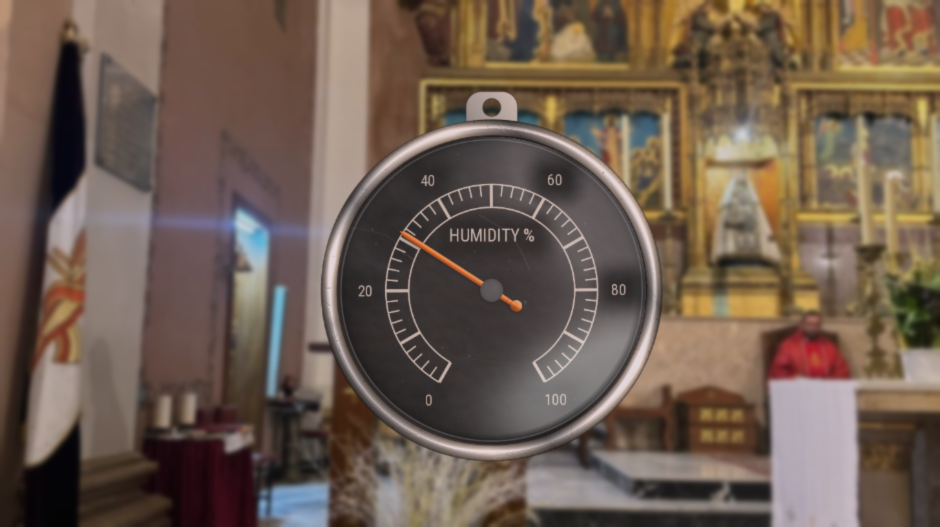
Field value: 31 %
